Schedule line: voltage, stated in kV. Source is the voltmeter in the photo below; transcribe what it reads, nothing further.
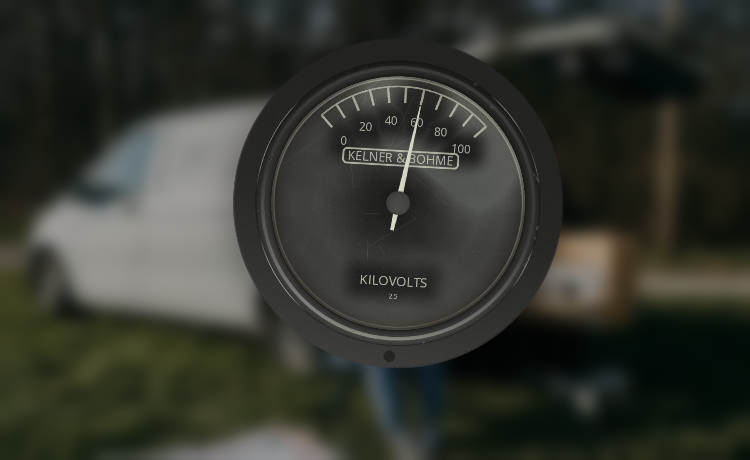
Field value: 60 kV
